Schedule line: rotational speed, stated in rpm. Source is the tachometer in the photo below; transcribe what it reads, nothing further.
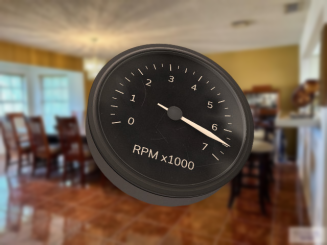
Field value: 6500 rpm
